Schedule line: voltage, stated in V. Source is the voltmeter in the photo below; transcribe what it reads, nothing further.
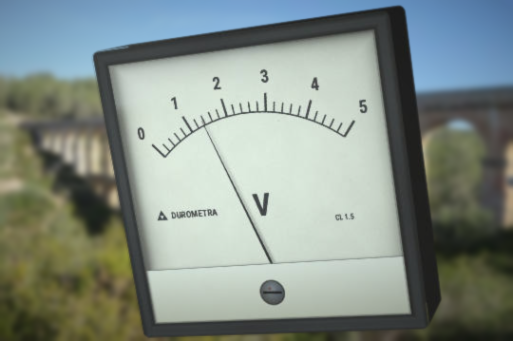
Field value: 1.4 V
